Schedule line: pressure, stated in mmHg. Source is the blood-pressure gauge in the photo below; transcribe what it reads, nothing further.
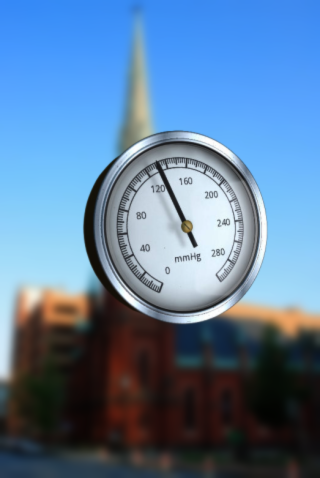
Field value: 130 mmHg
